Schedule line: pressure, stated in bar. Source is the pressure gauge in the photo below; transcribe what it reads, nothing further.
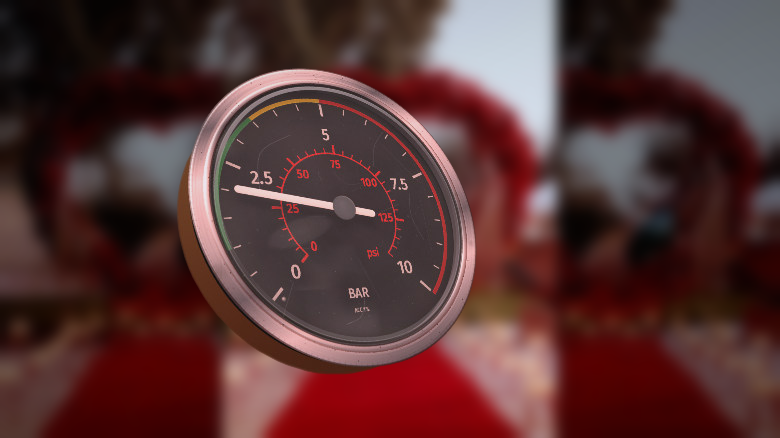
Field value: 2 bar
